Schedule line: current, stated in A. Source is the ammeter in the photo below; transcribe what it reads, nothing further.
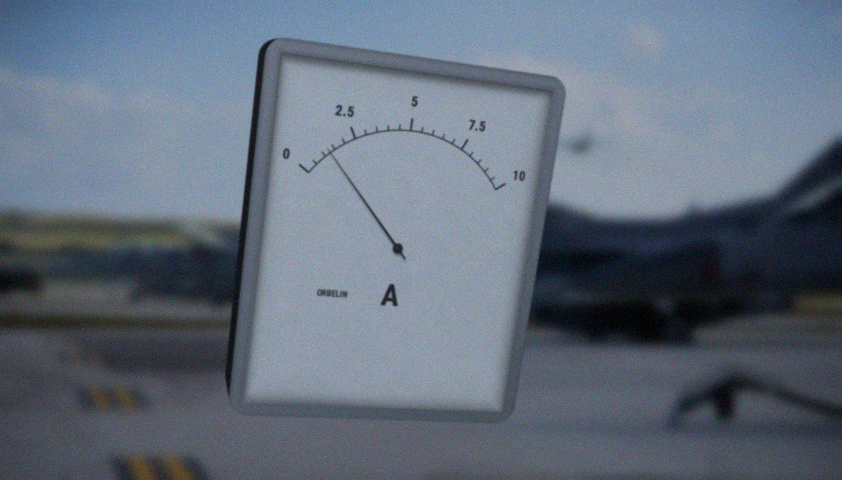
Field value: 1.25 A
